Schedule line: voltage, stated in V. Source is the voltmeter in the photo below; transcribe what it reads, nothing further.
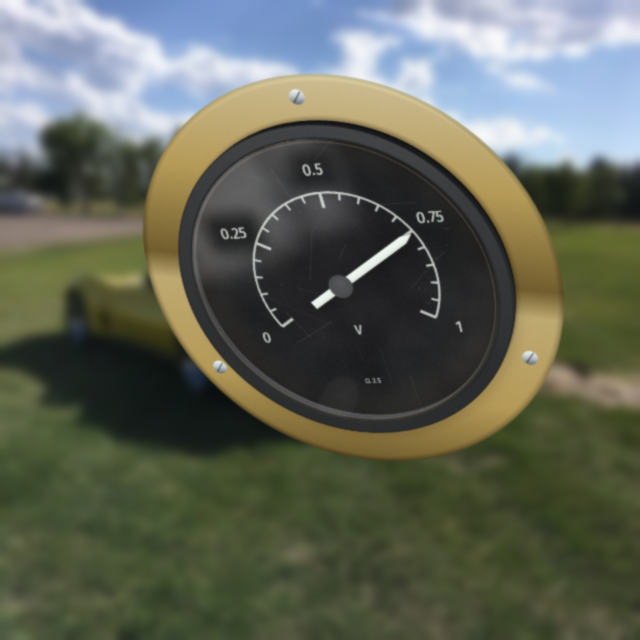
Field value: 0.75 V
